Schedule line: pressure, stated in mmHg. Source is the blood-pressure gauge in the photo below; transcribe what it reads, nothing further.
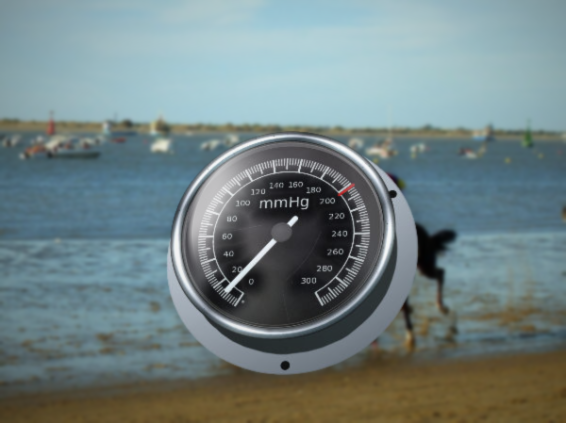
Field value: 10 mmHg
